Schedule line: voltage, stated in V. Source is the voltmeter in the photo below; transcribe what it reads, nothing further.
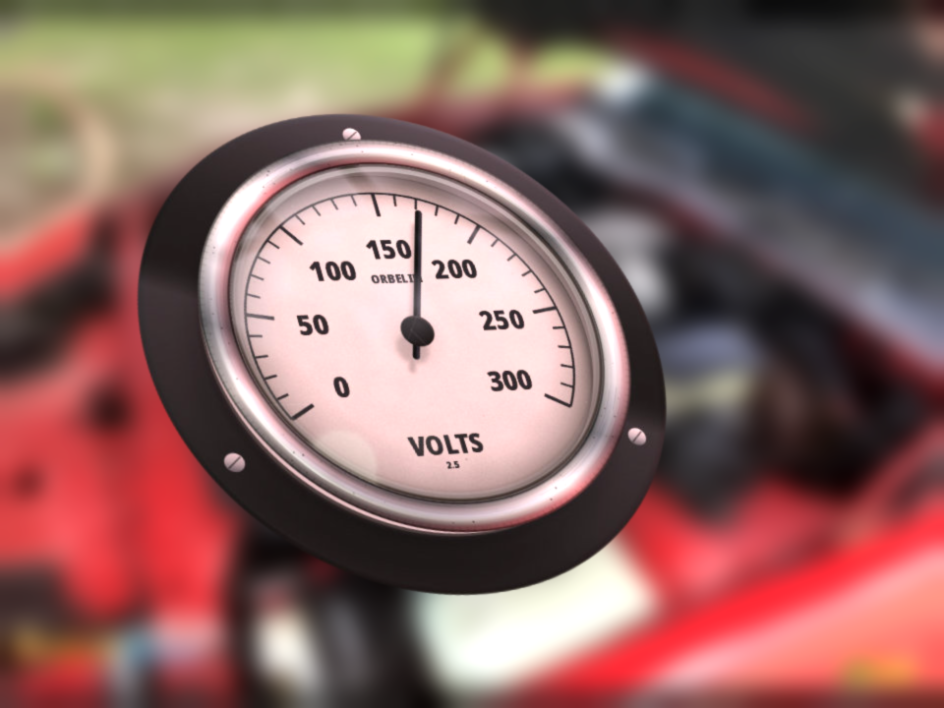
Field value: 170 V
